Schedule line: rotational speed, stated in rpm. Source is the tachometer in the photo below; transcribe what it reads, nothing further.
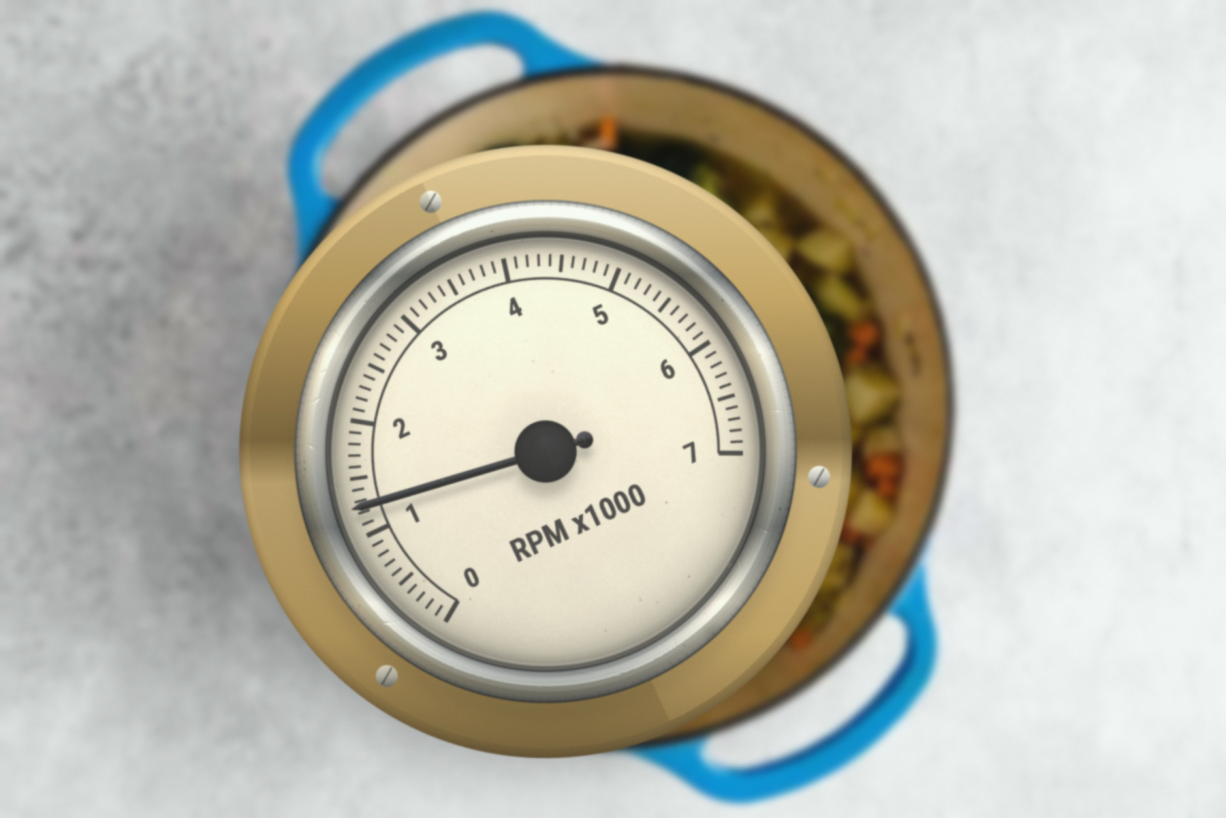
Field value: 1250 rpm
